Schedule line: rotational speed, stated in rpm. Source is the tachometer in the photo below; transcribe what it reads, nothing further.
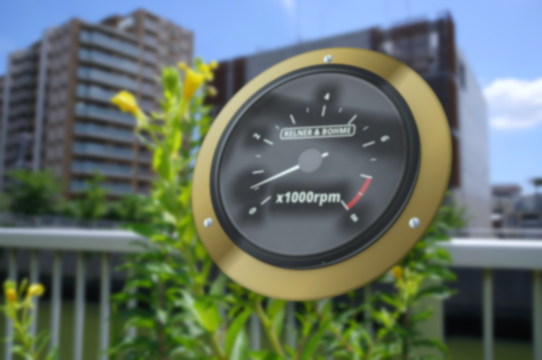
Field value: 500 rpm
